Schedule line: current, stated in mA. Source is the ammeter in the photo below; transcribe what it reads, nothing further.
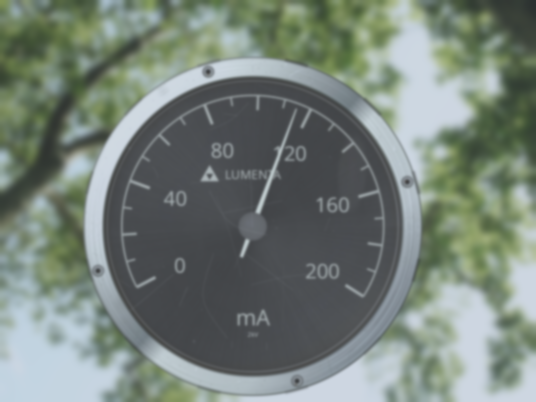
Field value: 115 mA
